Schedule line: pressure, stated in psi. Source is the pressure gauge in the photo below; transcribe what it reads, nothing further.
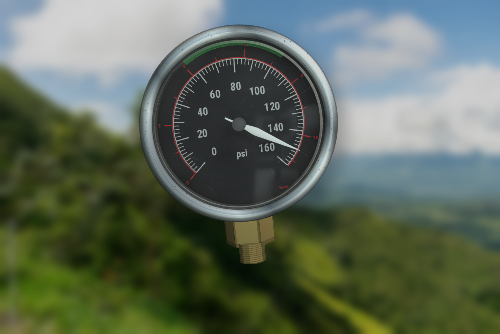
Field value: 150 psi
